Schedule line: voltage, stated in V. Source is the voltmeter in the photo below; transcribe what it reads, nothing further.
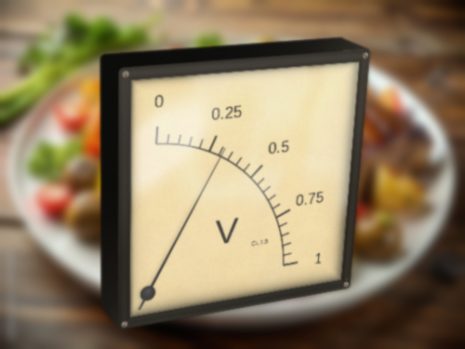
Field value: 0.3 V
